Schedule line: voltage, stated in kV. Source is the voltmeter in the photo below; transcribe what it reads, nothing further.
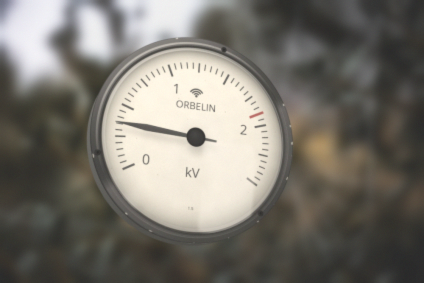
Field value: 0.35 kV
